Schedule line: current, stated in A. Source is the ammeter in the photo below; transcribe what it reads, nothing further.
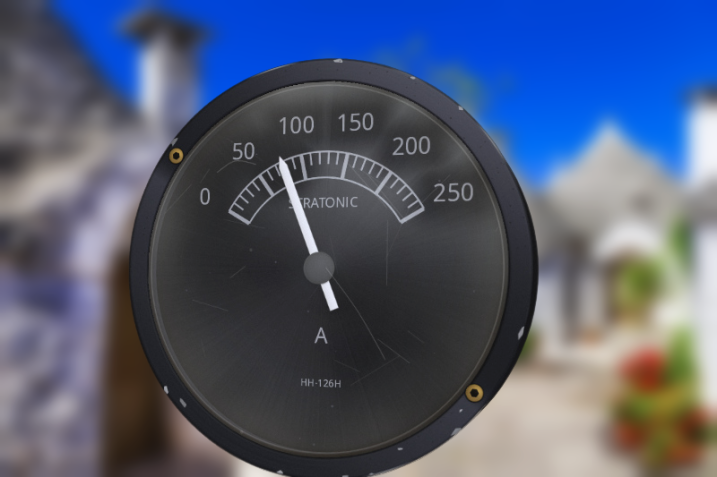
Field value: 80 A
